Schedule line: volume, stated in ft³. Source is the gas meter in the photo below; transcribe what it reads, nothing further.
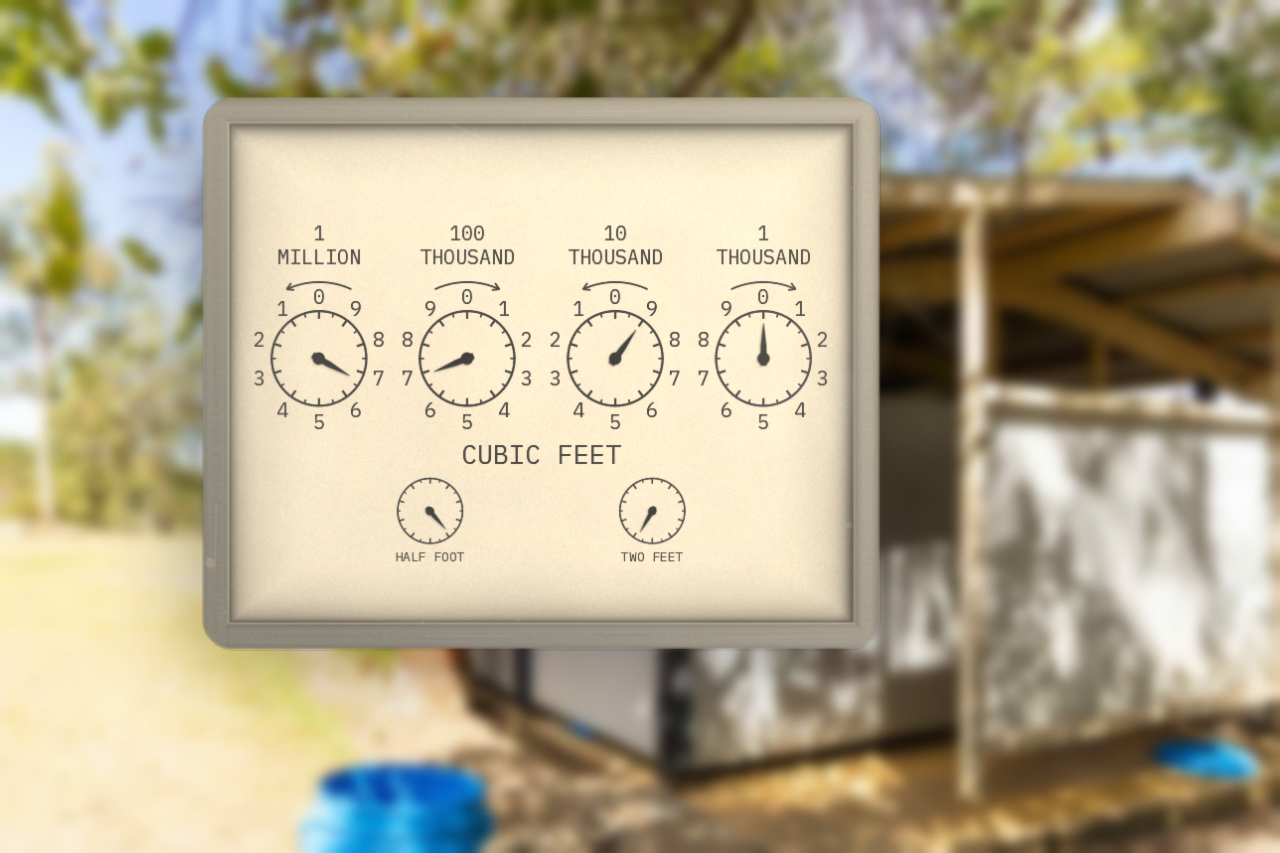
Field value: 669000 ft³
